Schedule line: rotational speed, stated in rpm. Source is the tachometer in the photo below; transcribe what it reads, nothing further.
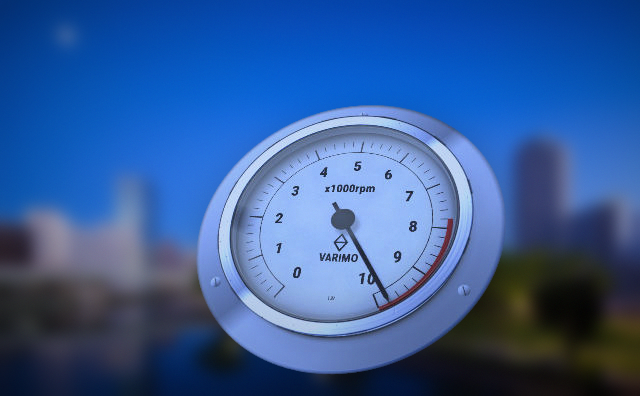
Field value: 9800 rpm
